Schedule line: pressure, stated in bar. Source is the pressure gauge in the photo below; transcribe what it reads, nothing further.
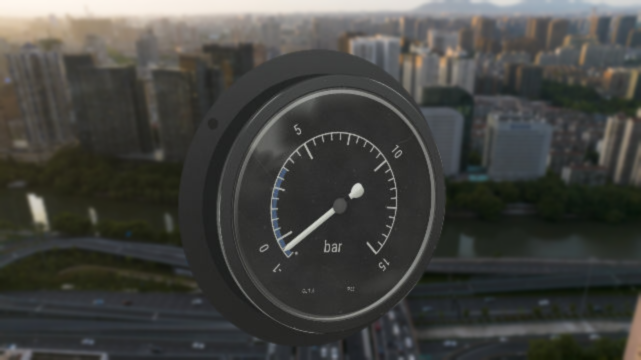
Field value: -0.5 bar
